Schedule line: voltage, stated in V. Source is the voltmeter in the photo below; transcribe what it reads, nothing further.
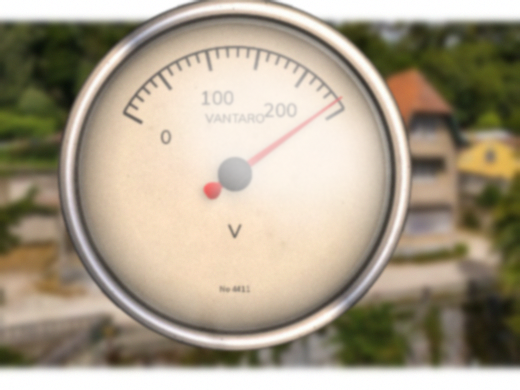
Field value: 240 V
